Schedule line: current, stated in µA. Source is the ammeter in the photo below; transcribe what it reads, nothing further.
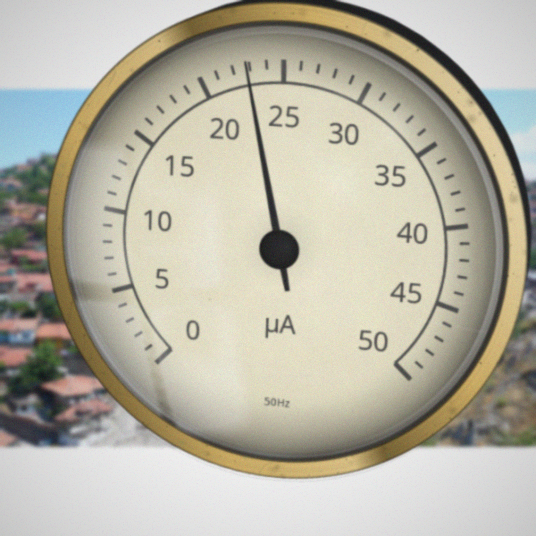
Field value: 23 µA
